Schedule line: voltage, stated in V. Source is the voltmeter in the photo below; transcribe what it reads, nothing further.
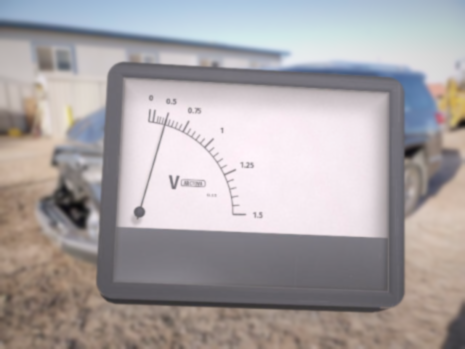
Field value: 0.5 V
